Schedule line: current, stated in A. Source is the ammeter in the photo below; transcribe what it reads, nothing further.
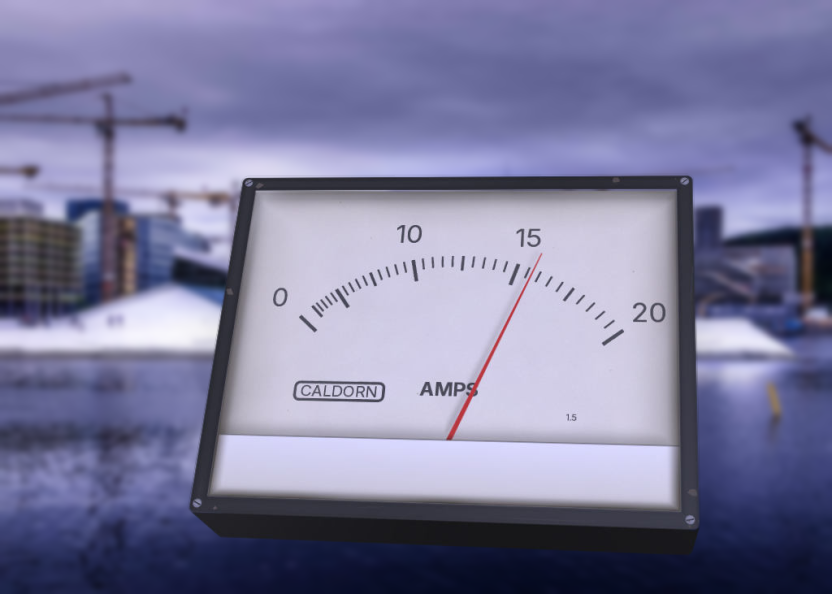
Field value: 15.75 A
